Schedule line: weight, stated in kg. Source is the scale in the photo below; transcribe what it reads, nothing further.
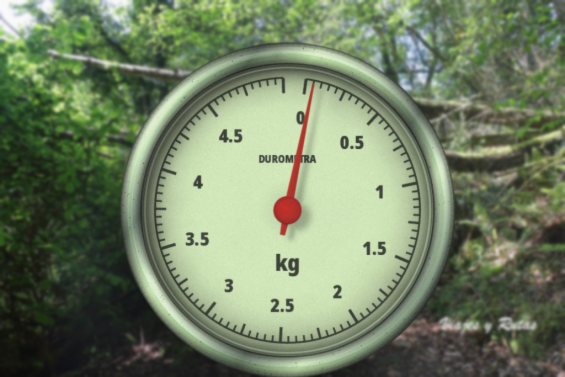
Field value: 0.05 kg
